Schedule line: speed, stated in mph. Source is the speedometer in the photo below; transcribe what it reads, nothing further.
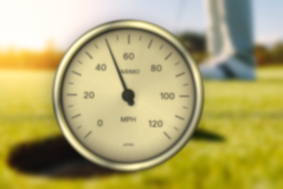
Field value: 50 mph
